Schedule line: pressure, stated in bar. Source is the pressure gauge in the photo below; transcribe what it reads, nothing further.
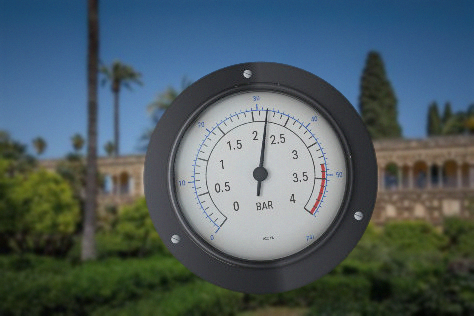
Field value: 2.2 bar
